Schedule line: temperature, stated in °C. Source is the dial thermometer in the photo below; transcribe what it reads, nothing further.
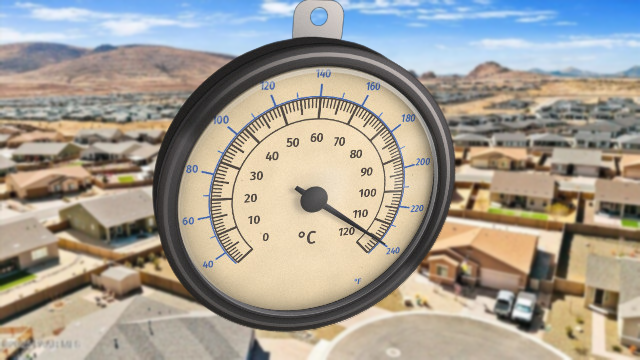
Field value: 115 °C
